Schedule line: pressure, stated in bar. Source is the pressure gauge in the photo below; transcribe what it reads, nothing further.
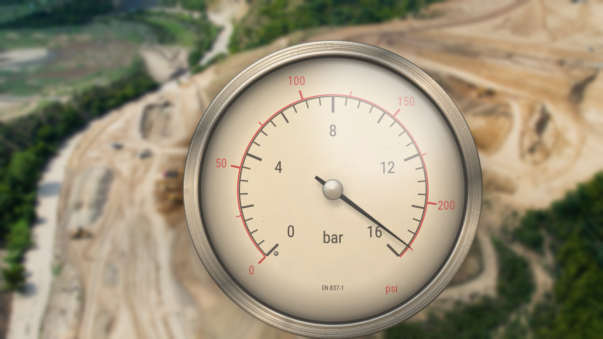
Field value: 15.5 bar
